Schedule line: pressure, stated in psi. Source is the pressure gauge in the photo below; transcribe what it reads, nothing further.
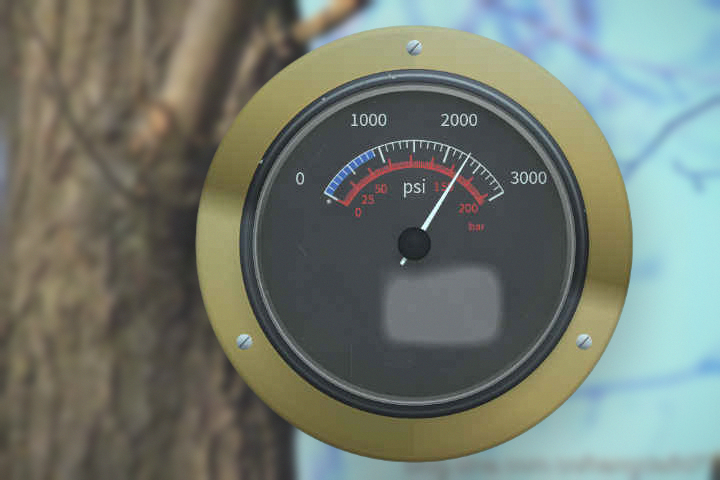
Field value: 2300 psi
